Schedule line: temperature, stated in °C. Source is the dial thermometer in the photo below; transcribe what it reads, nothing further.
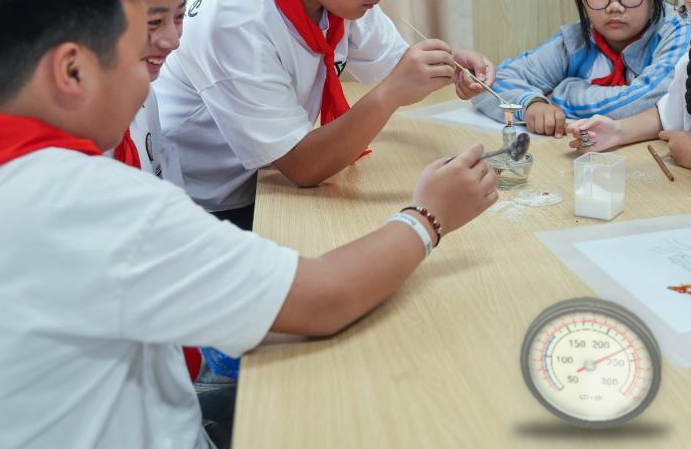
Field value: 230 °C
